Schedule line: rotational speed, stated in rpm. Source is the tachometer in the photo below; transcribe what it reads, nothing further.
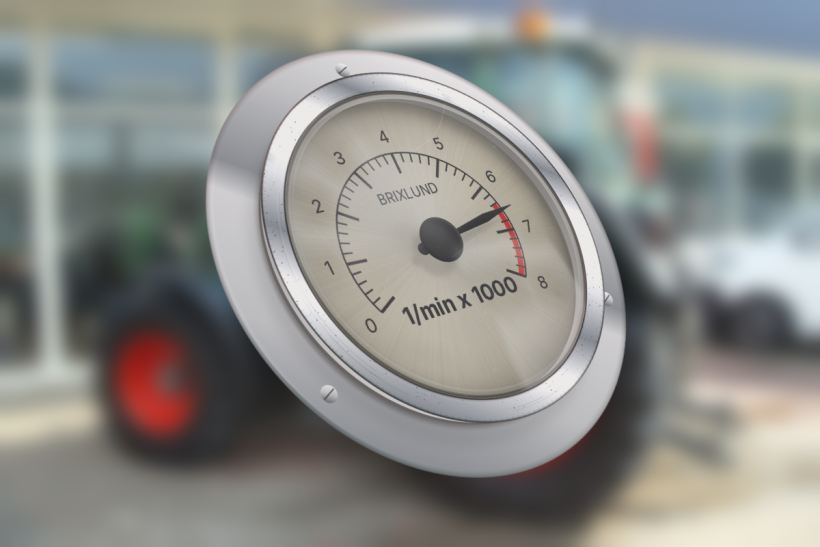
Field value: 6600 rpm
